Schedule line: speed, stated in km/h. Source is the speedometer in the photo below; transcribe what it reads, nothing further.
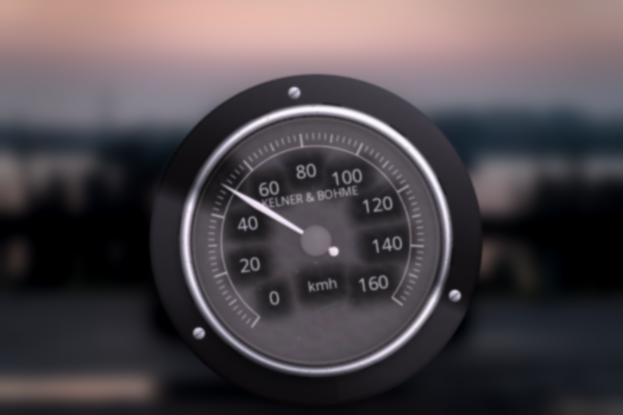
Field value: 50 km/h
